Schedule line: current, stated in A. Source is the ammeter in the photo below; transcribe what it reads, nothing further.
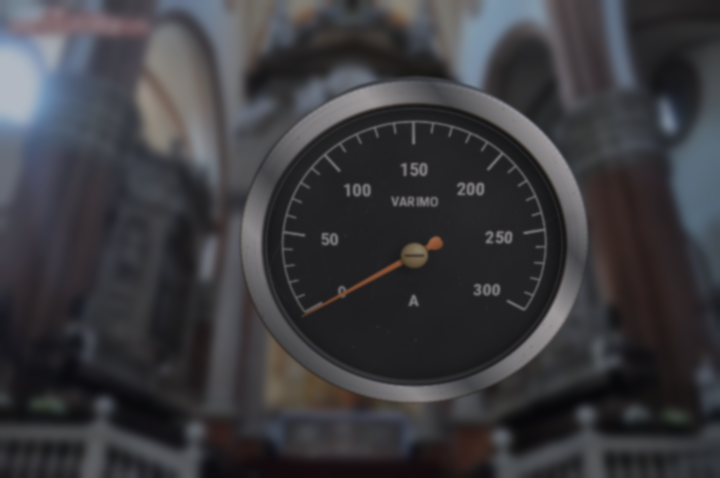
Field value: 0 A
